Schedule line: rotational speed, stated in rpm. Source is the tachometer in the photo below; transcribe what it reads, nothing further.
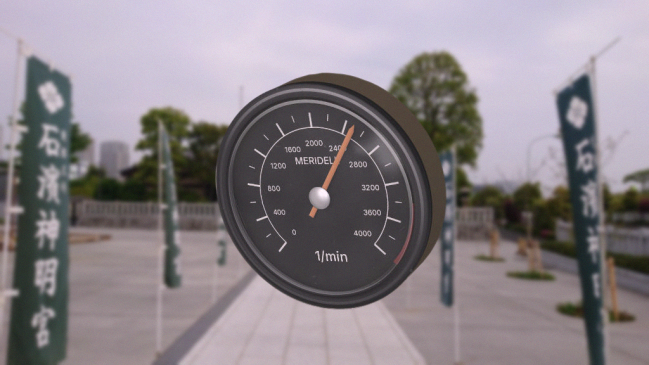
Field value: 2500 rpm
